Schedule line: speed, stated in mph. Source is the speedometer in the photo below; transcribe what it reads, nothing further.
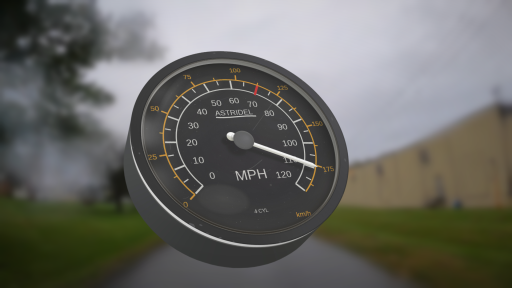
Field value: 110 mph
